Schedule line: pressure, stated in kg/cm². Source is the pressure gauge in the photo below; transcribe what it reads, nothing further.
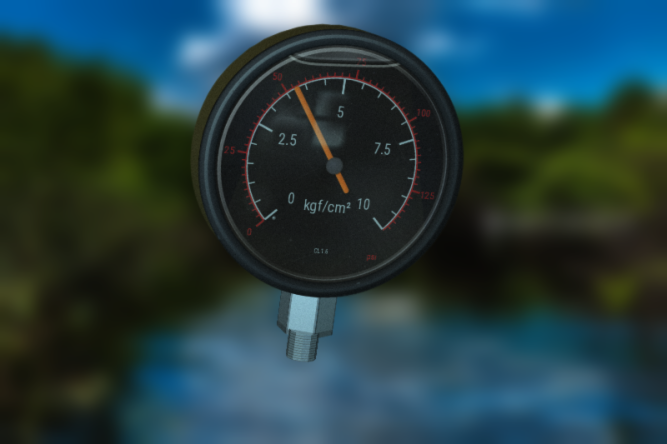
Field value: 3.75 kg/cm²
